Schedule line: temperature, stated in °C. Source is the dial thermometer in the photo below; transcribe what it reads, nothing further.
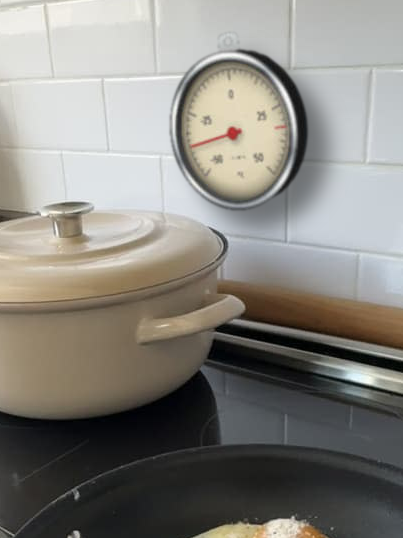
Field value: -37.5 °C
